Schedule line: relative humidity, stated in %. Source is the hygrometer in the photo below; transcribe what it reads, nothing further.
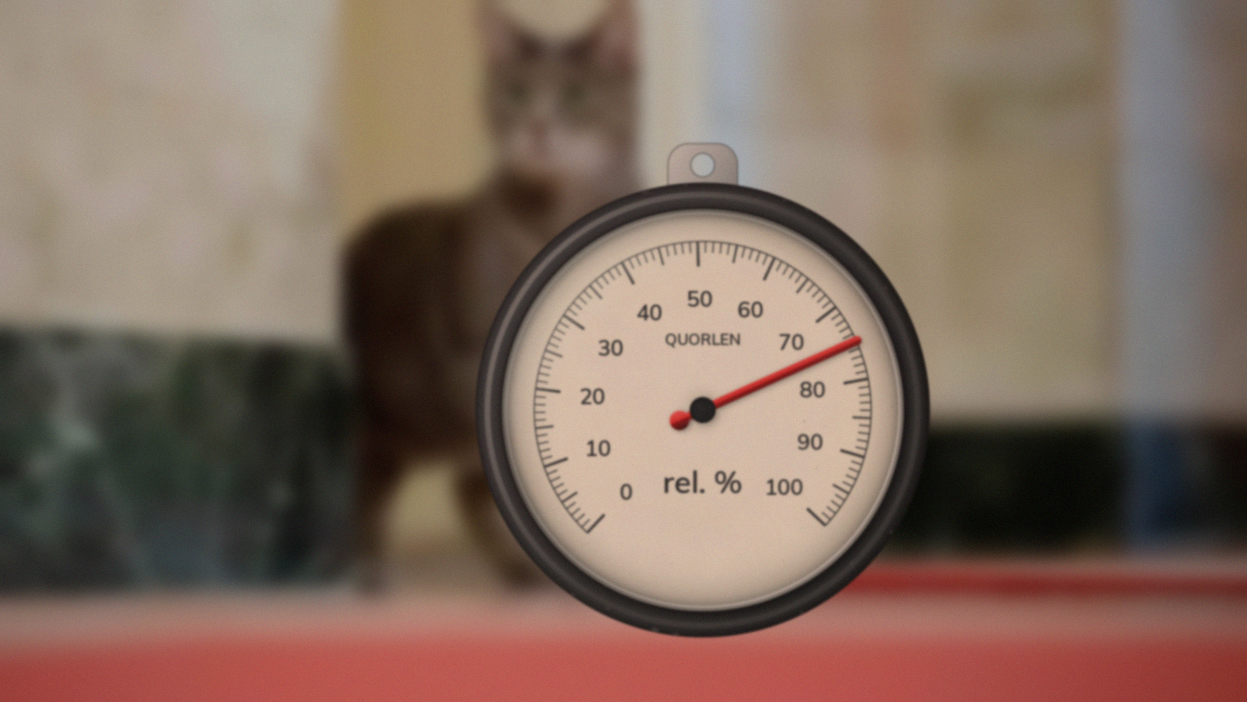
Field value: 75 %
